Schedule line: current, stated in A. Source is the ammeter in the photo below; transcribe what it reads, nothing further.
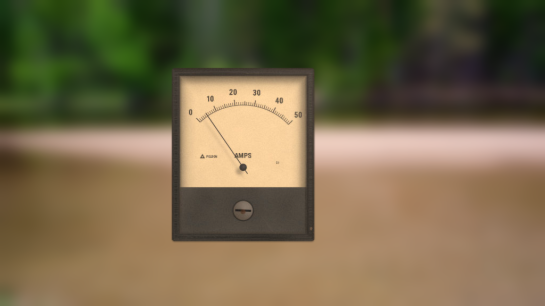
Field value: 5 A
